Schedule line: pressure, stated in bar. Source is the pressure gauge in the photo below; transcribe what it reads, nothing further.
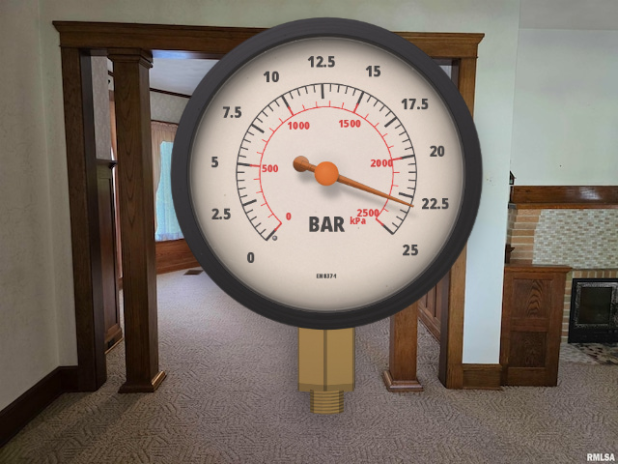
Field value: 23 bar
